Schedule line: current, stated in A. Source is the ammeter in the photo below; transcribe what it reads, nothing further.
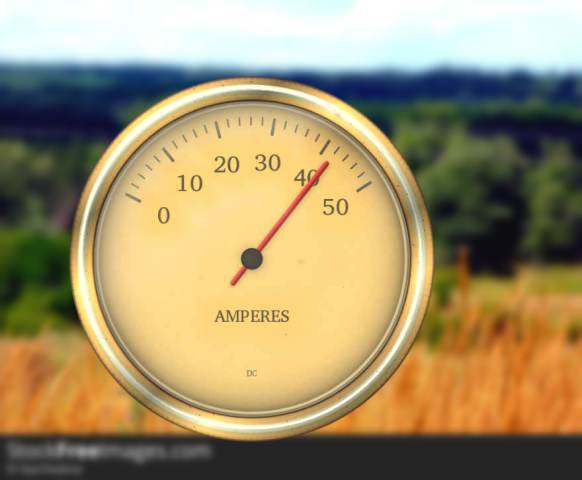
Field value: 42 A
